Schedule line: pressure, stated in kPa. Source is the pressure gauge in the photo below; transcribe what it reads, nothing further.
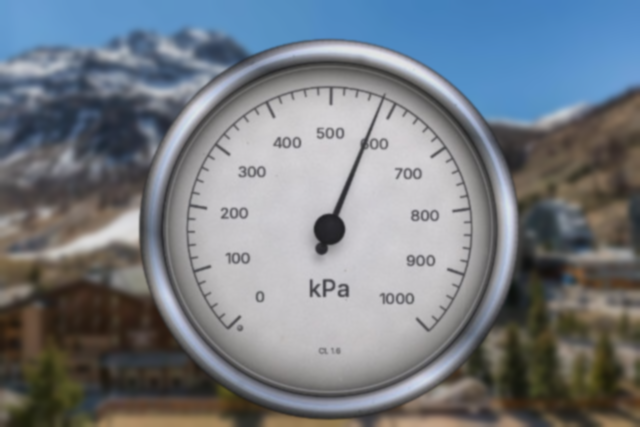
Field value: 580 kPa
